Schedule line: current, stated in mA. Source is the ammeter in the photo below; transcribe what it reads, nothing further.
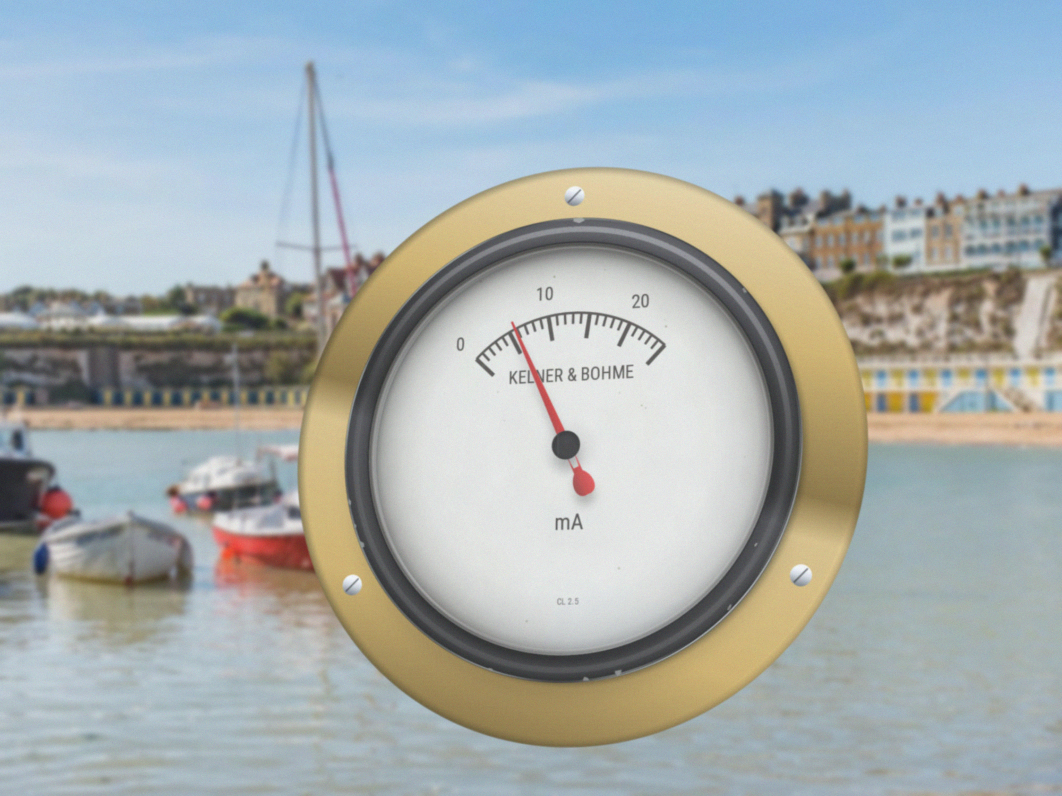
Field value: 6 mA
